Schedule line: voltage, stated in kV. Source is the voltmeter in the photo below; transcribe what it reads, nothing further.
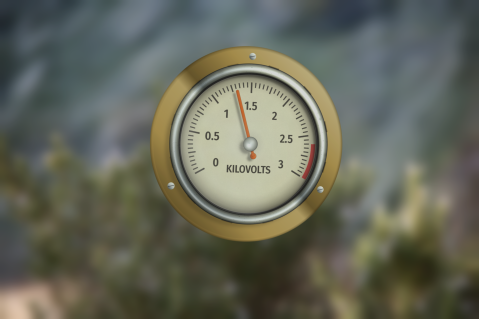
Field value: 1.3 kV
